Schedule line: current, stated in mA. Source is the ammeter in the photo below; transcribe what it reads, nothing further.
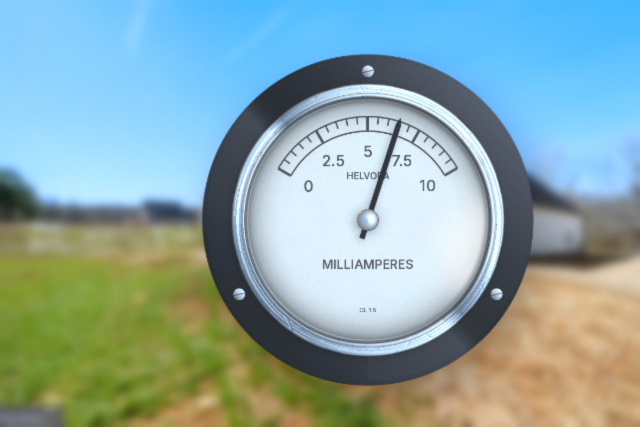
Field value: 6.5 mA
